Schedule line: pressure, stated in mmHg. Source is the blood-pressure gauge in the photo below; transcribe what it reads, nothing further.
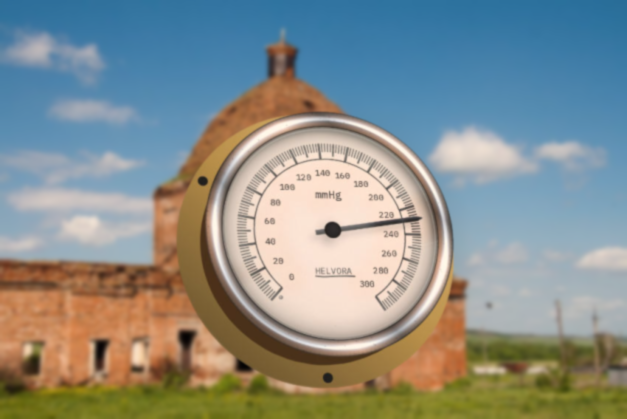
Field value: 230 mmHg
